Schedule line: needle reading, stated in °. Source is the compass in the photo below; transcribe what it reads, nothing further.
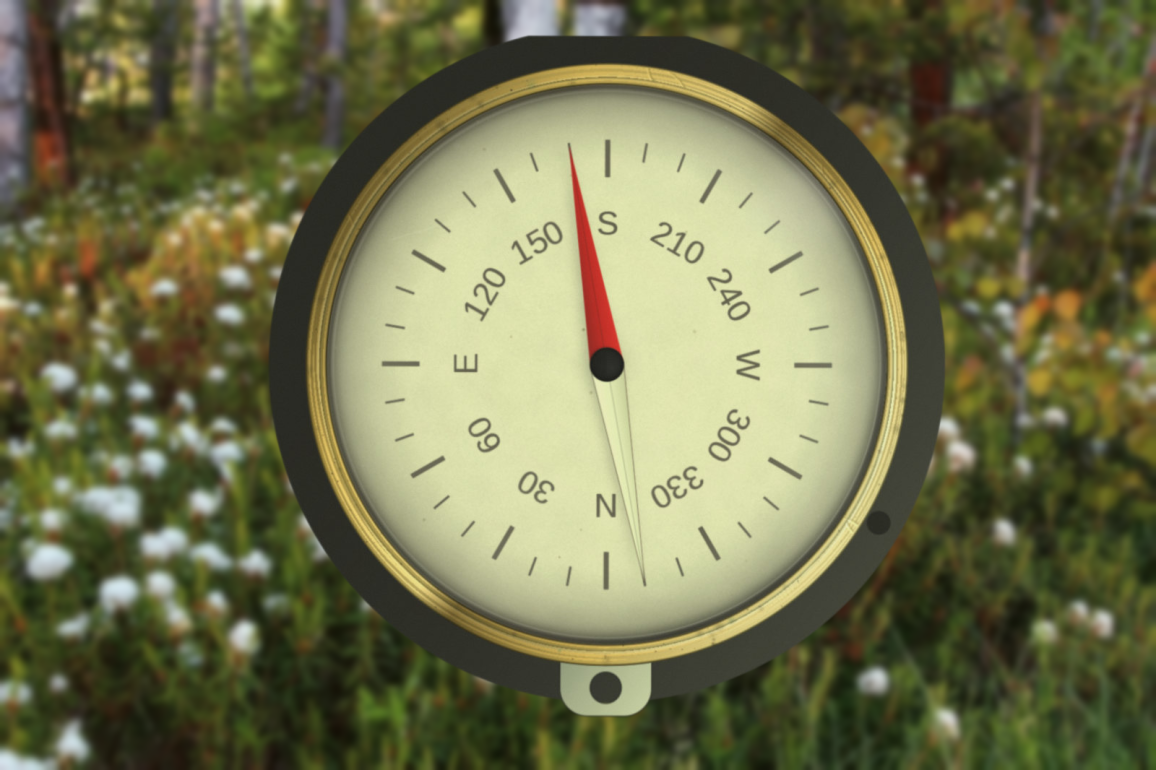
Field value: 170 °
